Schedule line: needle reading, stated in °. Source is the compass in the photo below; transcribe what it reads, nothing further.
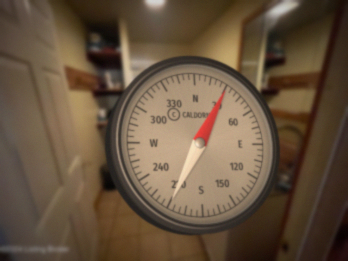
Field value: 30 °
